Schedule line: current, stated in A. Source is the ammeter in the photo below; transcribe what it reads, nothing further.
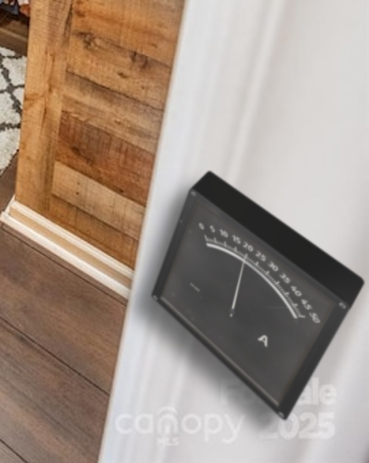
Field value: 20 A
